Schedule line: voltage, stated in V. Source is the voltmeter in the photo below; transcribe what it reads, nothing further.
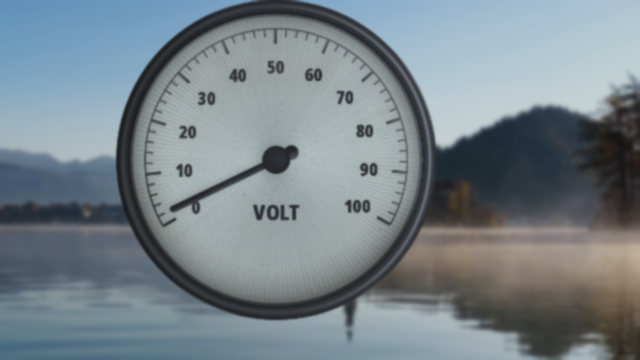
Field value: 2 V
